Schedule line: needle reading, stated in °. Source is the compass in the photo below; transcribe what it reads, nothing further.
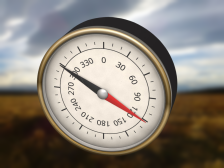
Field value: 120 °
